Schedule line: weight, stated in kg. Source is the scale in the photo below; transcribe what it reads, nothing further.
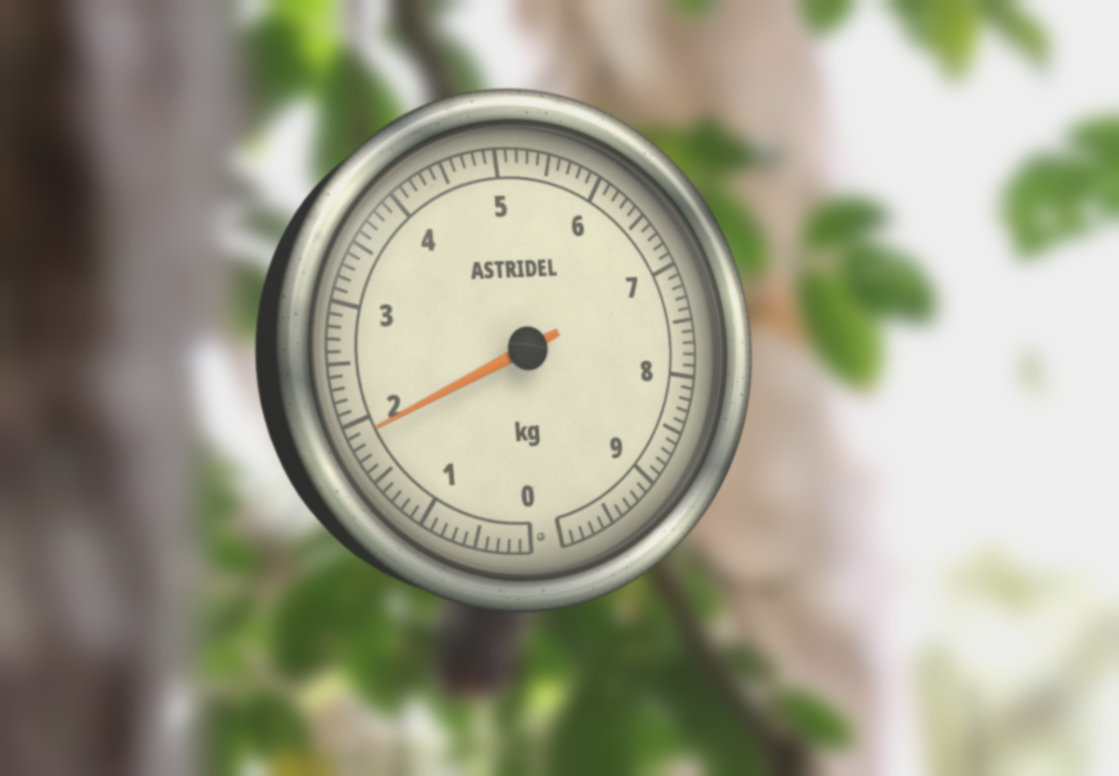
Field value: 1.9 kg
